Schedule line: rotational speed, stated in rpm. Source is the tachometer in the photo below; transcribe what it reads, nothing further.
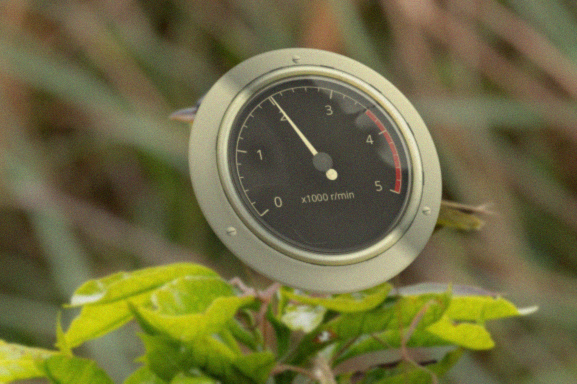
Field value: 2000 rpm
